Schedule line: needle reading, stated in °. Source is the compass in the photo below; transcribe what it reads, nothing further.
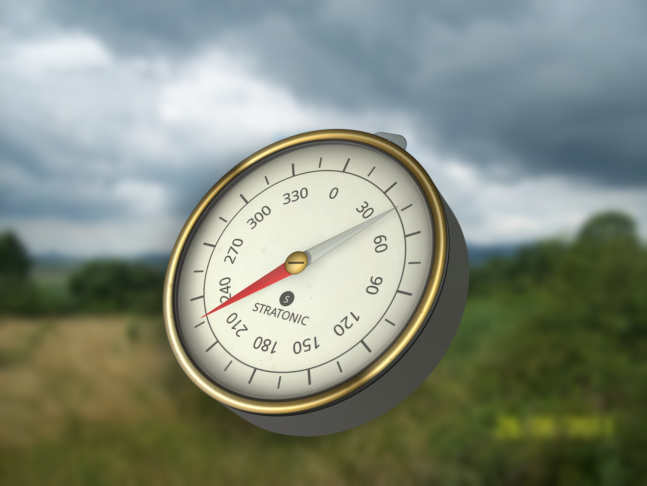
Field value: 225 °
